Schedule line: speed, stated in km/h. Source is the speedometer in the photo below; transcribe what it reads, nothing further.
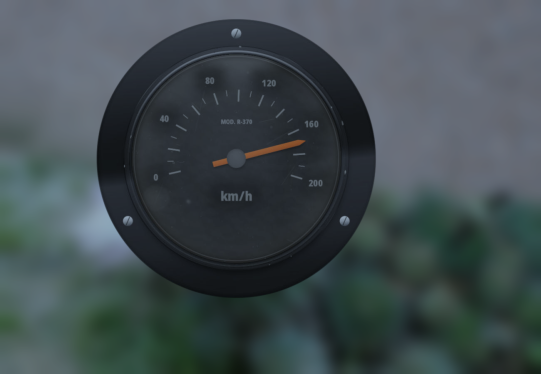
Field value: 170 km/h
